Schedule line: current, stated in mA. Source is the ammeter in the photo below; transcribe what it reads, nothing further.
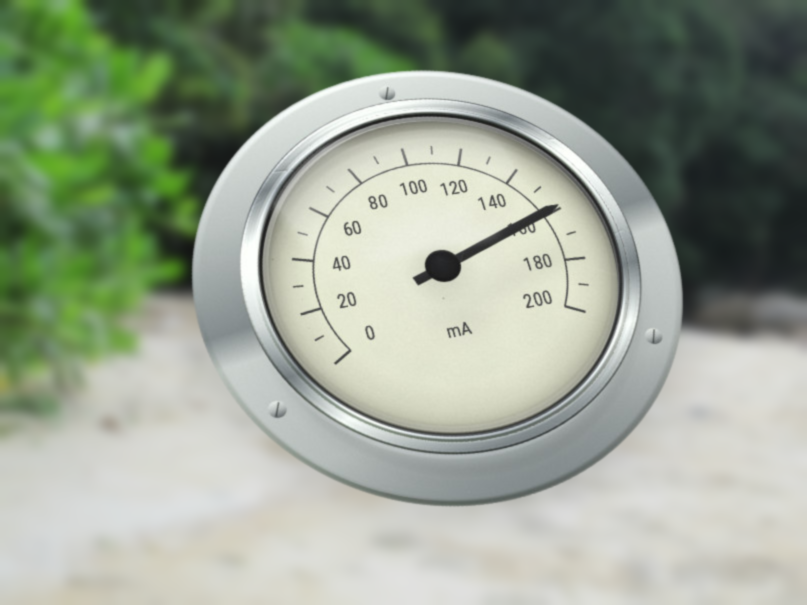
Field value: 160 mA
